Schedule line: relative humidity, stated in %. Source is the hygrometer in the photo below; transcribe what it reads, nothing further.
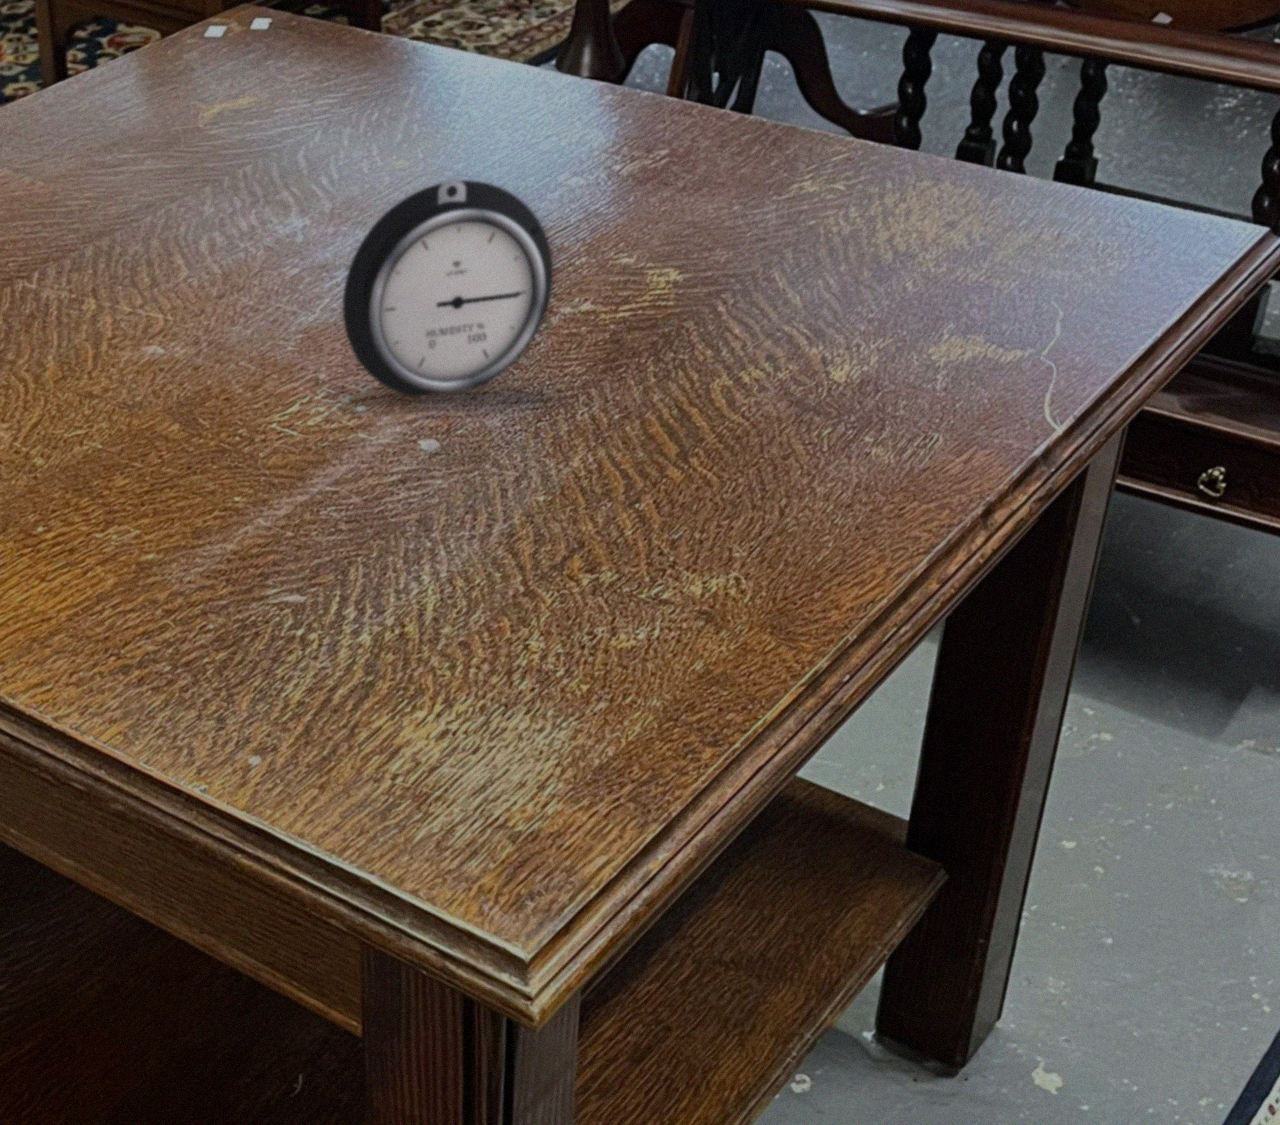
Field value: 80 %
